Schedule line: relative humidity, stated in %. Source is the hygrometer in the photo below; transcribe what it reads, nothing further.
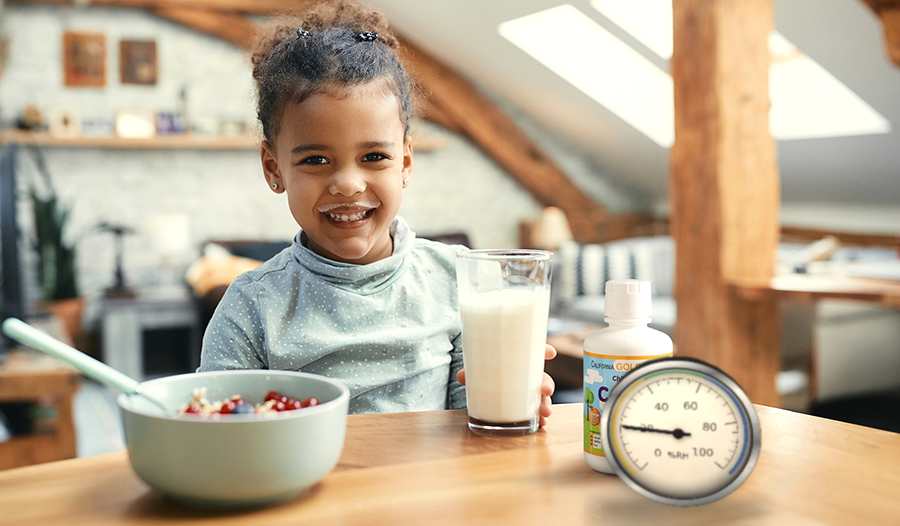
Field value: 20 %
